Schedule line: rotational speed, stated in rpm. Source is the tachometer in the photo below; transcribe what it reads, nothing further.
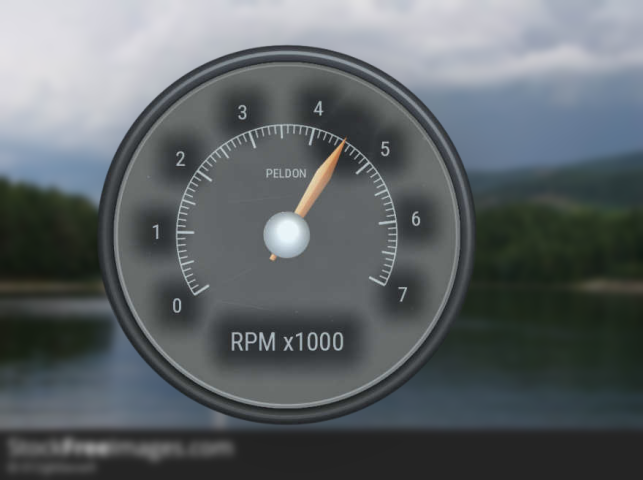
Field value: 4500 rpm
